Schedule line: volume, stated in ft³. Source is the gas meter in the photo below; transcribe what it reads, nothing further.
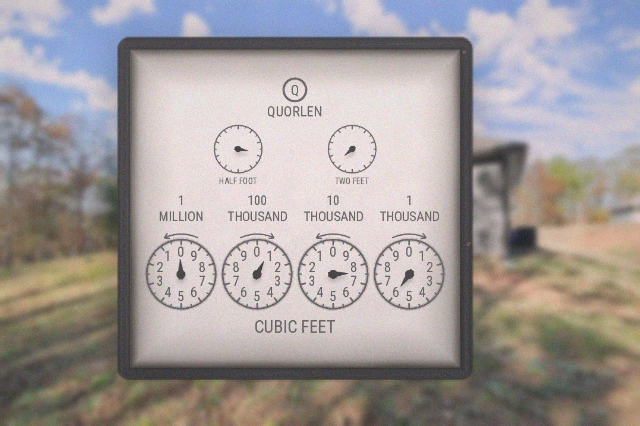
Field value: 7600 ft³
